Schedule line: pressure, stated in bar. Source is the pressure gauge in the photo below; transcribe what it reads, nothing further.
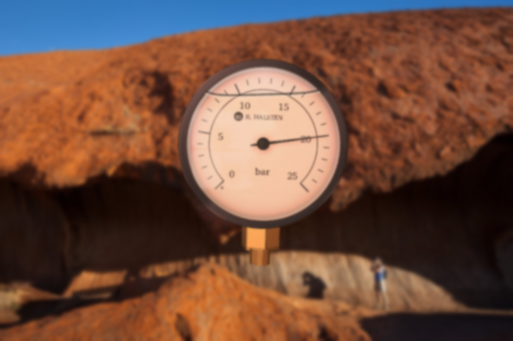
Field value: 20 bar
